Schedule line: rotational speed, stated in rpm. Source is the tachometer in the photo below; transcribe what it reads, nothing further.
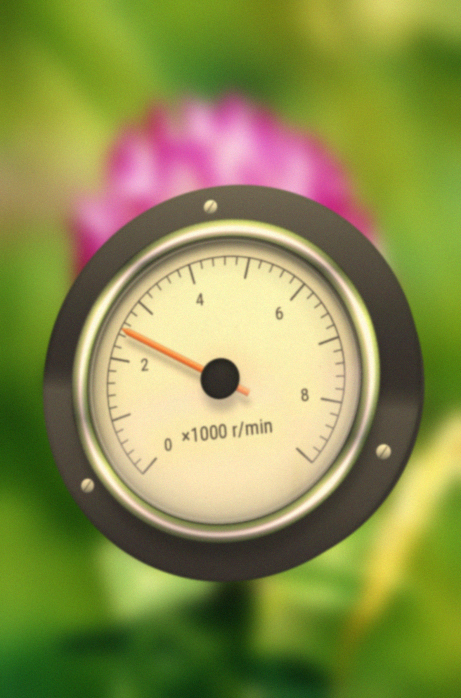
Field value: 2500 rpm
